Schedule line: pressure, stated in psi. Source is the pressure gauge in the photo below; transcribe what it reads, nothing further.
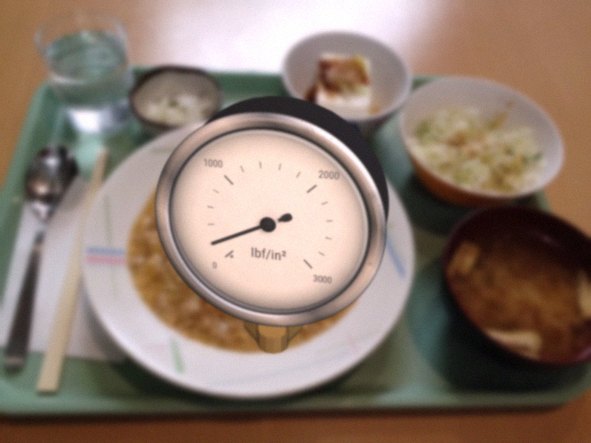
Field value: 200 psi
